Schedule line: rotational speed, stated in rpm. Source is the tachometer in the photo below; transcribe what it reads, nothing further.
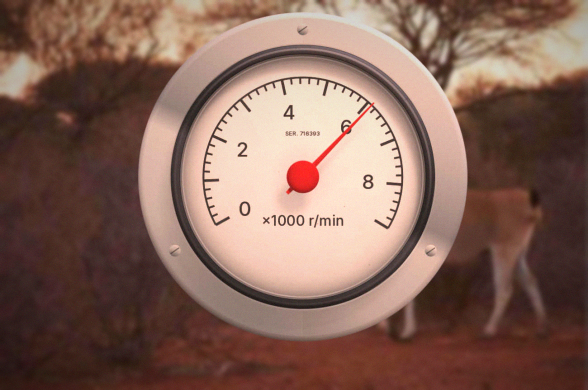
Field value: 6100 rpm
